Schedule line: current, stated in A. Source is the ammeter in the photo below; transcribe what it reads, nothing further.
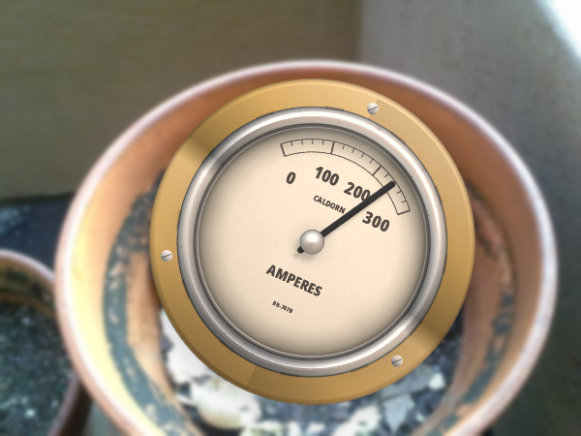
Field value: 240 A
